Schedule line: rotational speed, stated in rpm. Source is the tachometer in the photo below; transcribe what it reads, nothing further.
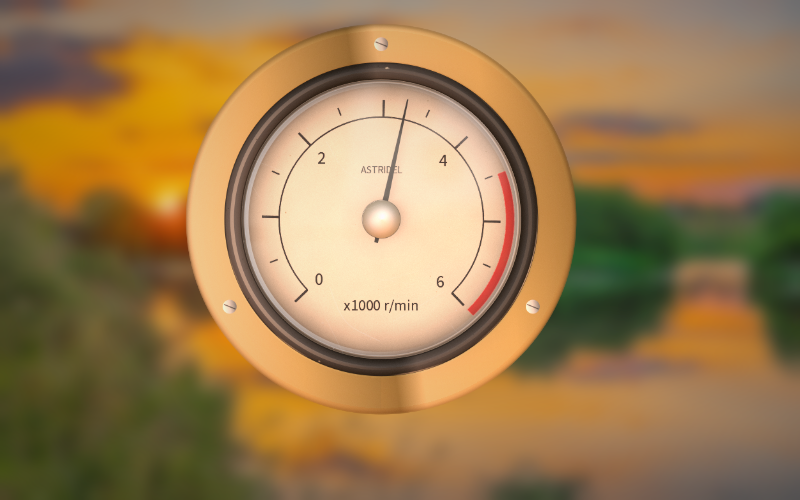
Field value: 3250 rpm
